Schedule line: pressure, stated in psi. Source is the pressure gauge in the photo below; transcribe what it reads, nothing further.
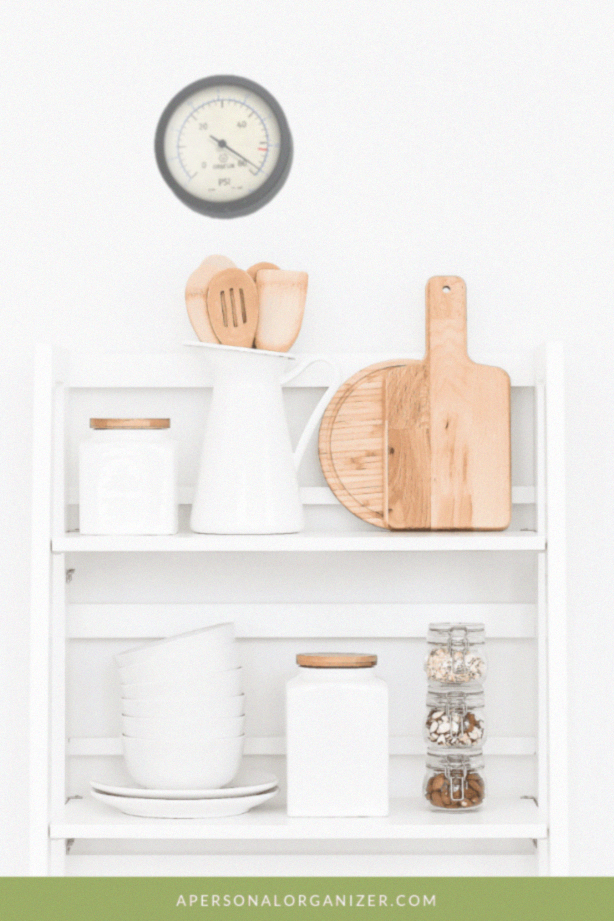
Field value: 58 psi
